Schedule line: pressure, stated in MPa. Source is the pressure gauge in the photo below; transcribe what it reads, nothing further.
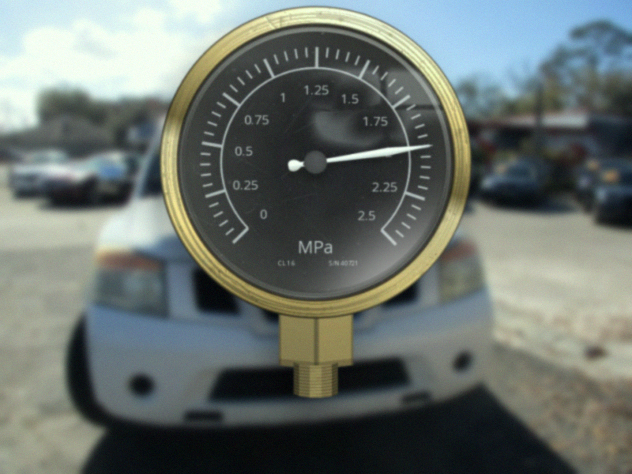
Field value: 2 MPa
